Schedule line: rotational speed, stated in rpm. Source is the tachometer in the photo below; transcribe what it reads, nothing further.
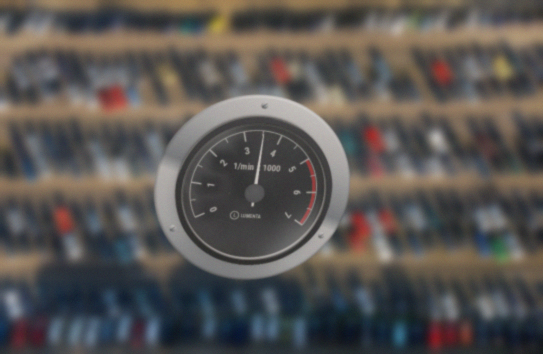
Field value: 3500 rpm
